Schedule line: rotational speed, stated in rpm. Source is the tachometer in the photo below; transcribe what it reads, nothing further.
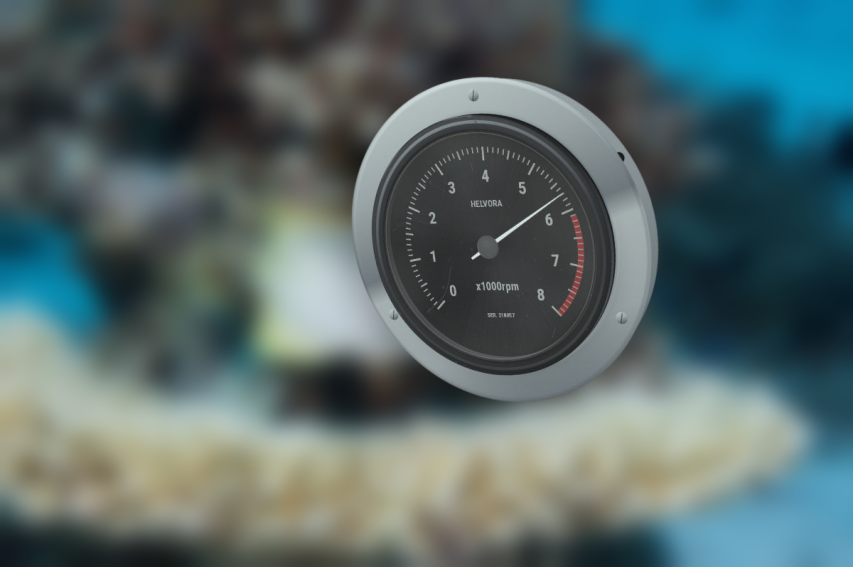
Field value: 5700 rpm
